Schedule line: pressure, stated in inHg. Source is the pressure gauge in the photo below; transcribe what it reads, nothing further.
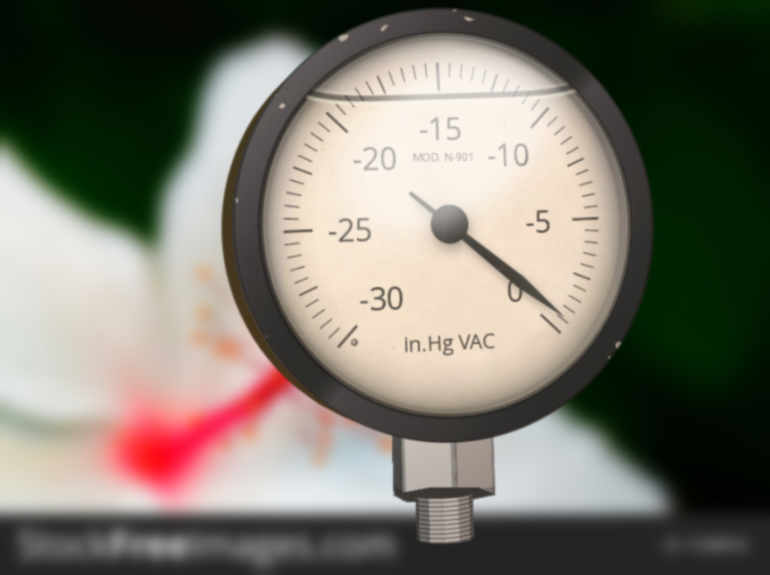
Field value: -0.5 inHg
